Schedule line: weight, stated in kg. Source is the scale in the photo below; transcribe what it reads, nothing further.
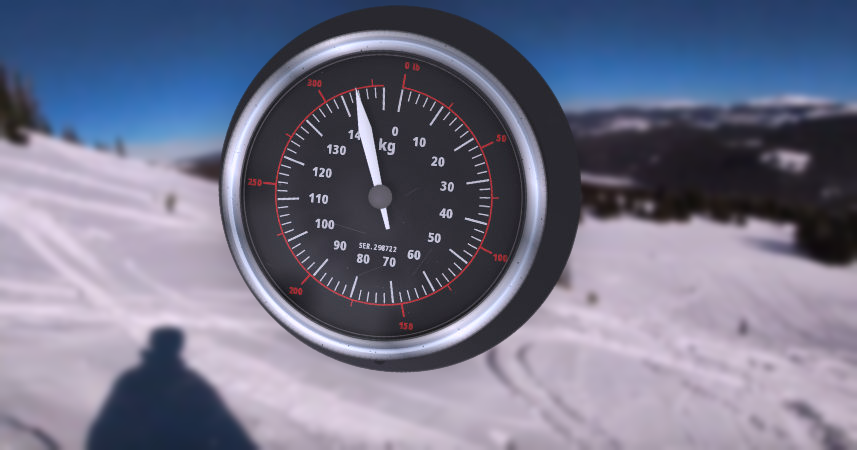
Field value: 144 kg
